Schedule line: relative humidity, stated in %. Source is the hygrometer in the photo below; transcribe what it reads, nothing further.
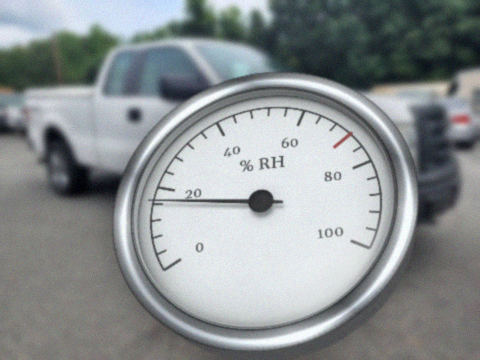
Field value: 16 %
